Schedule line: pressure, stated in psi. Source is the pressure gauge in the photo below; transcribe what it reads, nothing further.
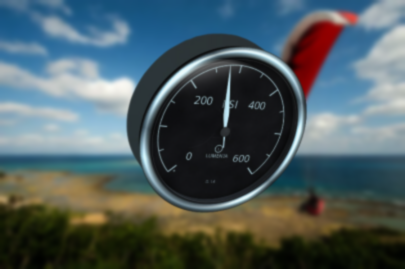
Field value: 275 psi
